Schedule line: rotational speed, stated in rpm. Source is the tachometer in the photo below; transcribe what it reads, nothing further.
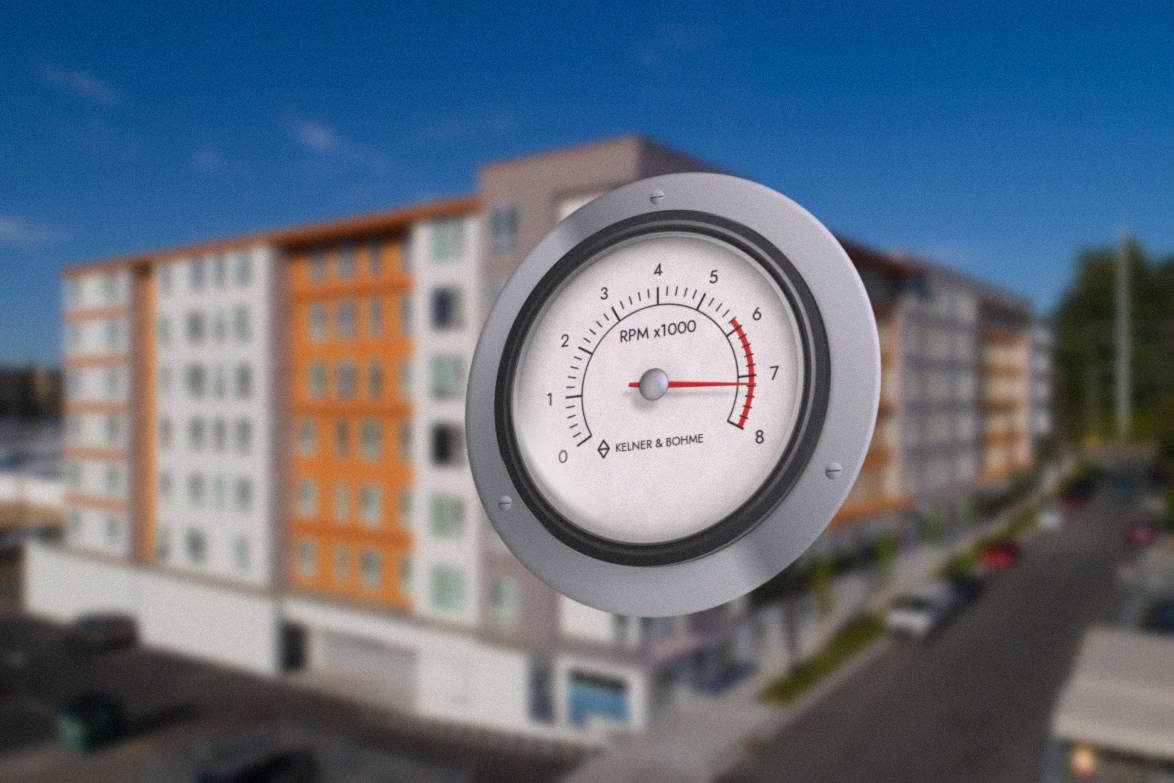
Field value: 7200 rpm
